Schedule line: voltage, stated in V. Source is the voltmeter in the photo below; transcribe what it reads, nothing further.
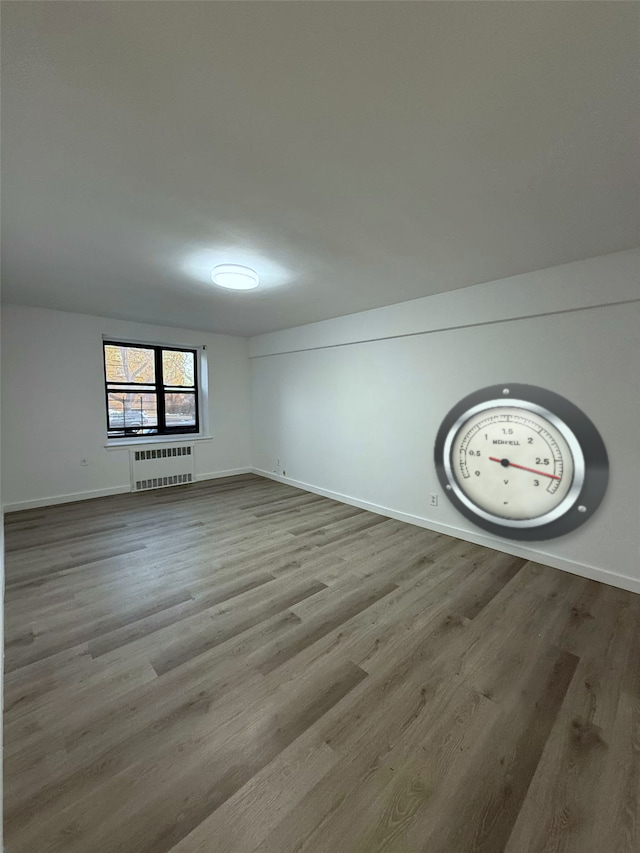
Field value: 2.75 V
